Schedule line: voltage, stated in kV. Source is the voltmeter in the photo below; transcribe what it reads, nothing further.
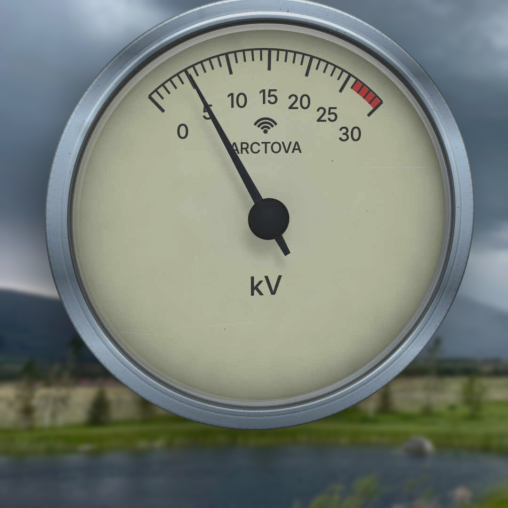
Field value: 5 kV
